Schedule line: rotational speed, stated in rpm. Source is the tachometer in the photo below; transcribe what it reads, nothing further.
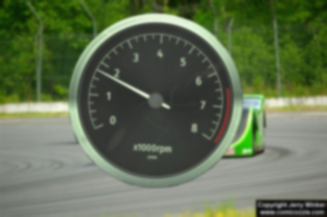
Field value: 1750 rpm
